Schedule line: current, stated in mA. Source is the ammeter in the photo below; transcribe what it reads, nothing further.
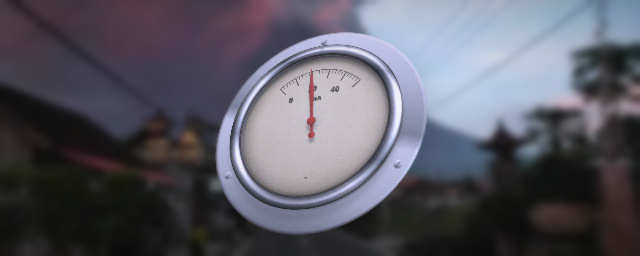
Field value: 20 mA
